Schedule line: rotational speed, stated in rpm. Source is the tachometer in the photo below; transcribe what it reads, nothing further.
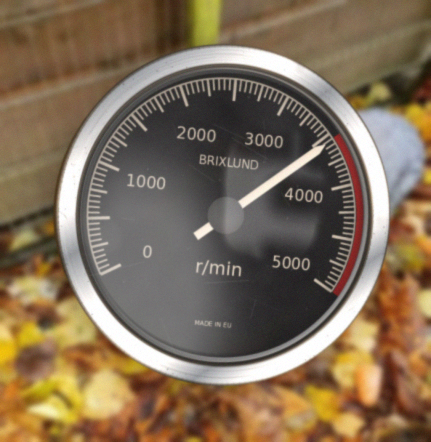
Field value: 3550 rpm
